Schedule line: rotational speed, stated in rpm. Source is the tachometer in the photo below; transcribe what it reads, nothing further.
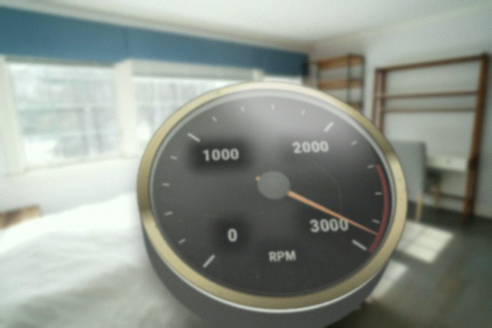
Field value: 2900 rpm
